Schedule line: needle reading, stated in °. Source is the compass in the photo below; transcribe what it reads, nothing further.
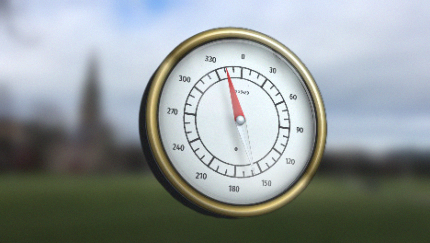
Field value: 340 °
